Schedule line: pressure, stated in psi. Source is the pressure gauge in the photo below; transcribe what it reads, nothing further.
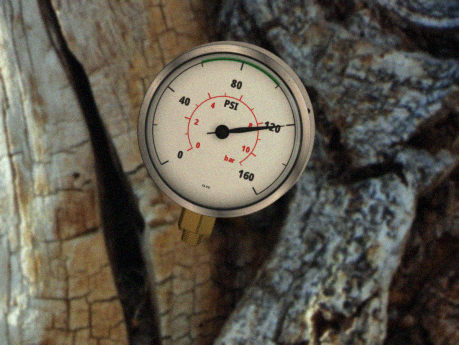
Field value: 120 psi
